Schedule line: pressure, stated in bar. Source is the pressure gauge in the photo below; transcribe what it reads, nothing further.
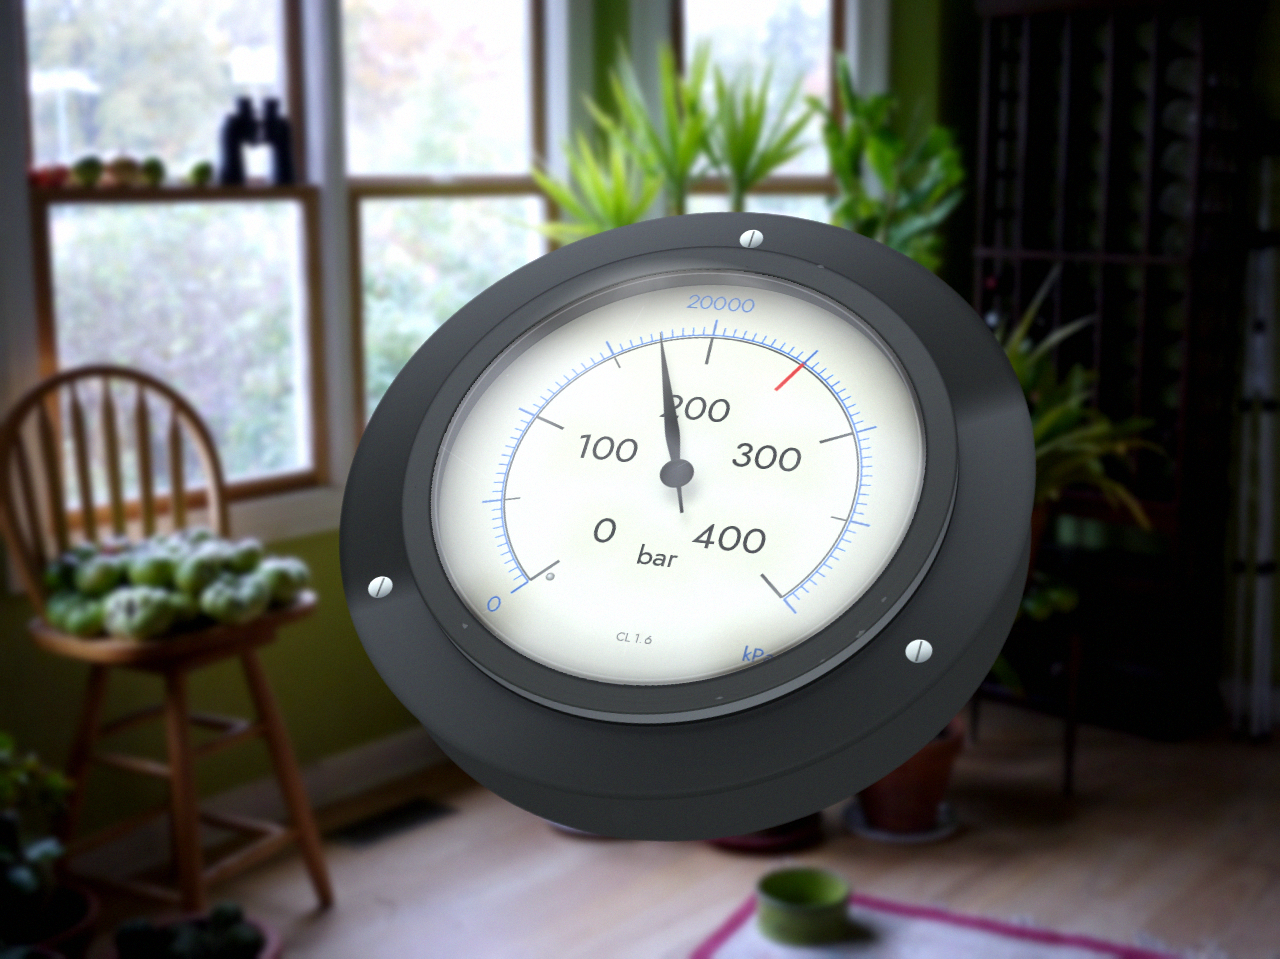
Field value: 175 bar
